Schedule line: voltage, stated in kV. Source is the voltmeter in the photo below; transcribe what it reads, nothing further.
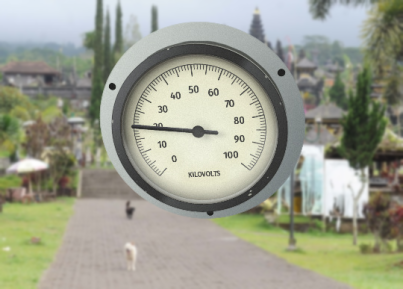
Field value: 20 kV
